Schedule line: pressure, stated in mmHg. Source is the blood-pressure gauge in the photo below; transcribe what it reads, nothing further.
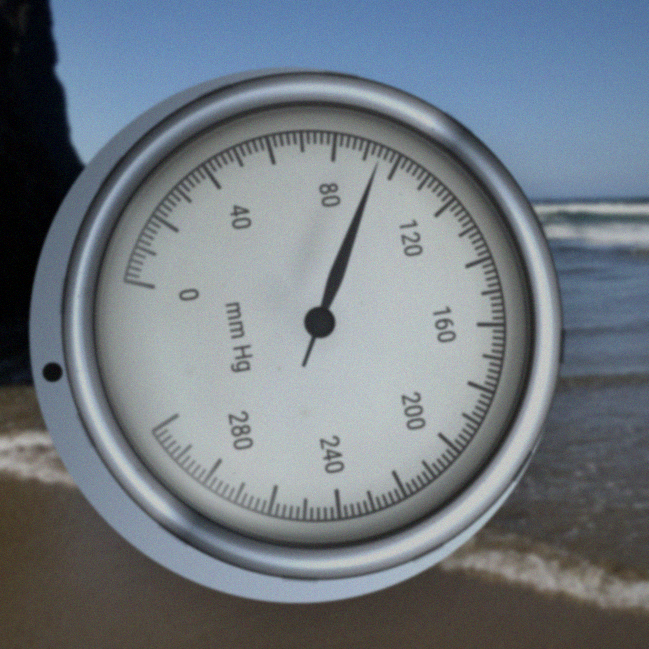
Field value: 94 mmHg
